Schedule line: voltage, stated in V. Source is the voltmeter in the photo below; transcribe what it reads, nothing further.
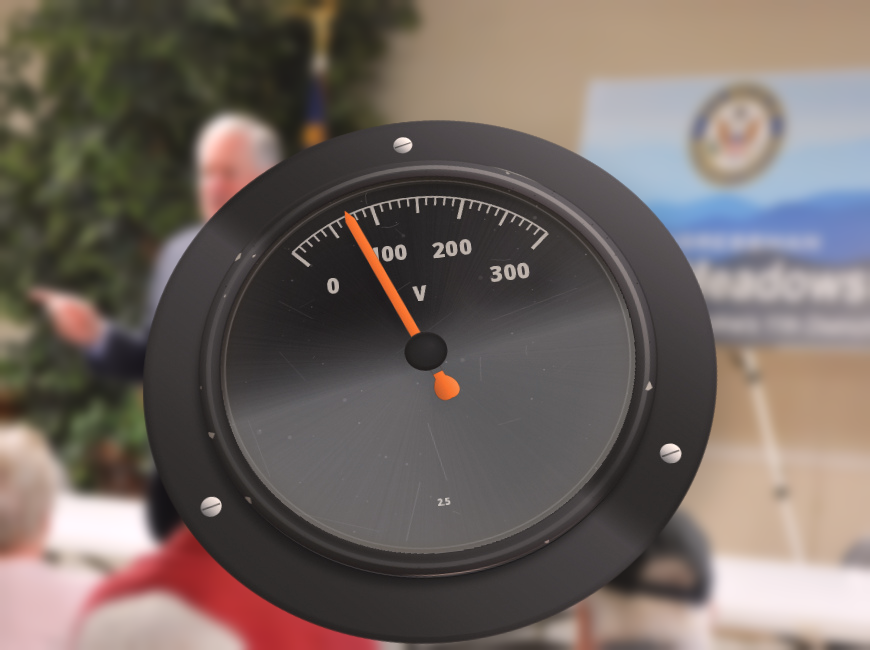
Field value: 70 V
